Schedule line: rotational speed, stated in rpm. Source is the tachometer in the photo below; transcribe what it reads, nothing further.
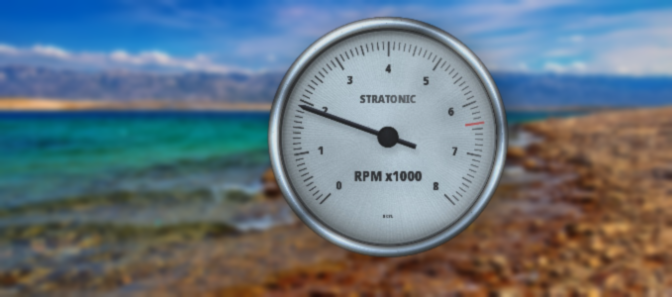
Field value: 1900 rpm
